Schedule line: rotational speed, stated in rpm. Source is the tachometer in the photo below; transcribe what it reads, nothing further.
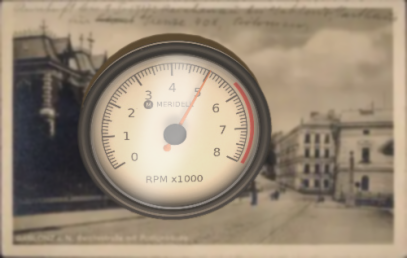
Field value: 5000 rpm
